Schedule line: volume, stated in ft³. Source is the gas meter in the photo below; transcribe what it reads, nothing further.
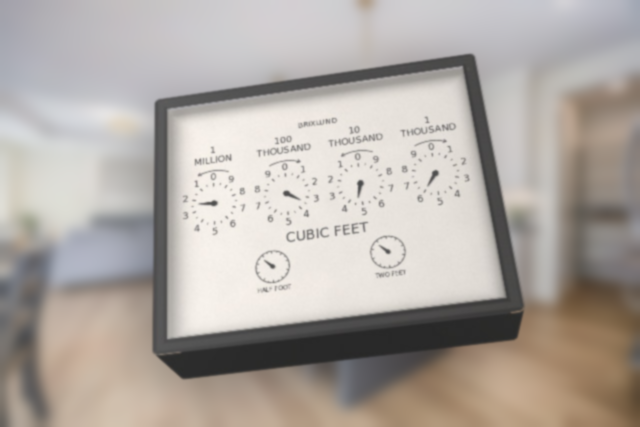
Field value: 234600 ft³
